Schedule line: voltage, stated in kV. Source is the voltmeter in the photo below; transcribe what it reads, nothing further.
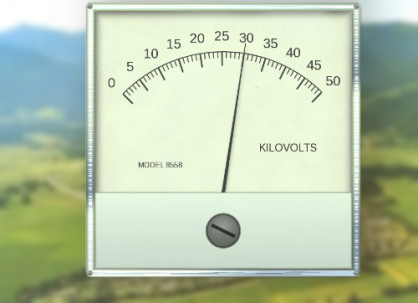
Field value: 30 kV
